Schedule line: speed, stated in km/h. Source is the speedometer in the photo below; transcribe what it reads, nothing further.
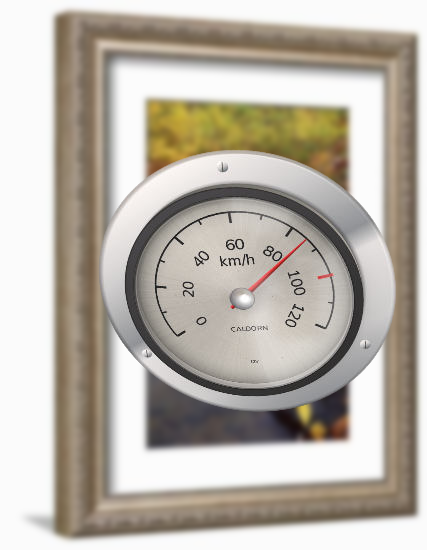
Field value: 85 km/h
